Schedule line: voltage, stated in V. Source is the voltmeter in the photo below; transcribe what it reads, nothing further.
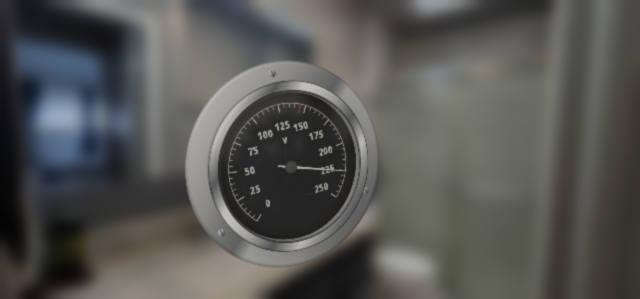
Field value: 225 V
